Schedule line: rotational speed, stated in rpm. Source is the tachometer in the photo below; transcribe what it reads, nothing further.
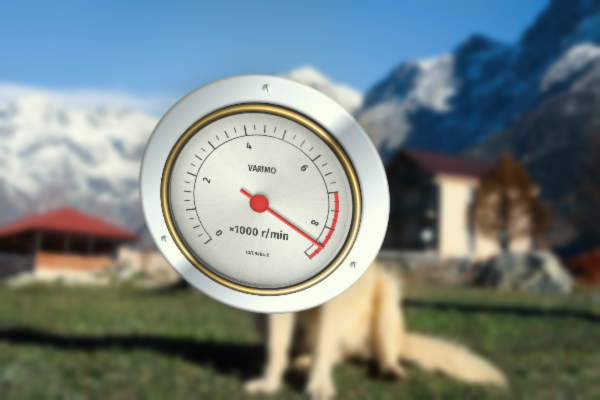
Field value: 8500 rpm
